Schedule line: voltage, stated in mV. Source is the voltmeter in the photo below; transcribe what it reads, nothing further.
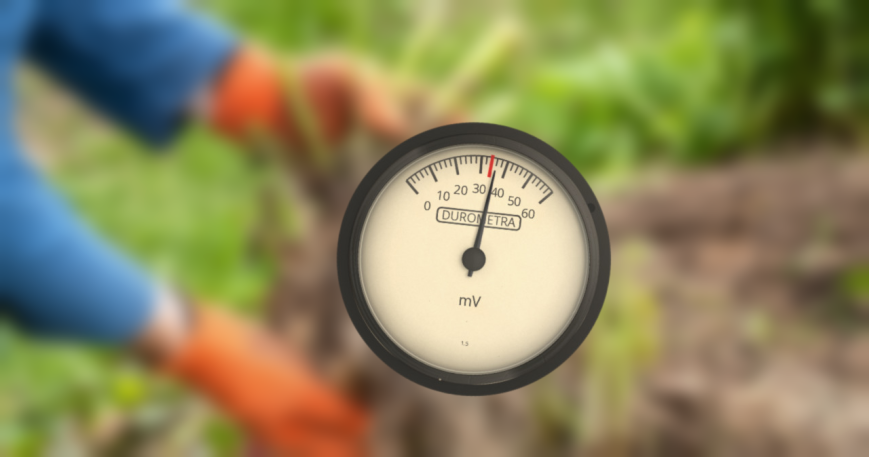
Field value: 36 mV
